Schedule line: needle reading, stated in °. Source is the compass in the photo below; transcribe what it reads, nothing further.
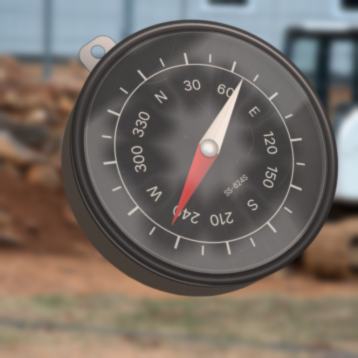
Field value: 247.5 °
